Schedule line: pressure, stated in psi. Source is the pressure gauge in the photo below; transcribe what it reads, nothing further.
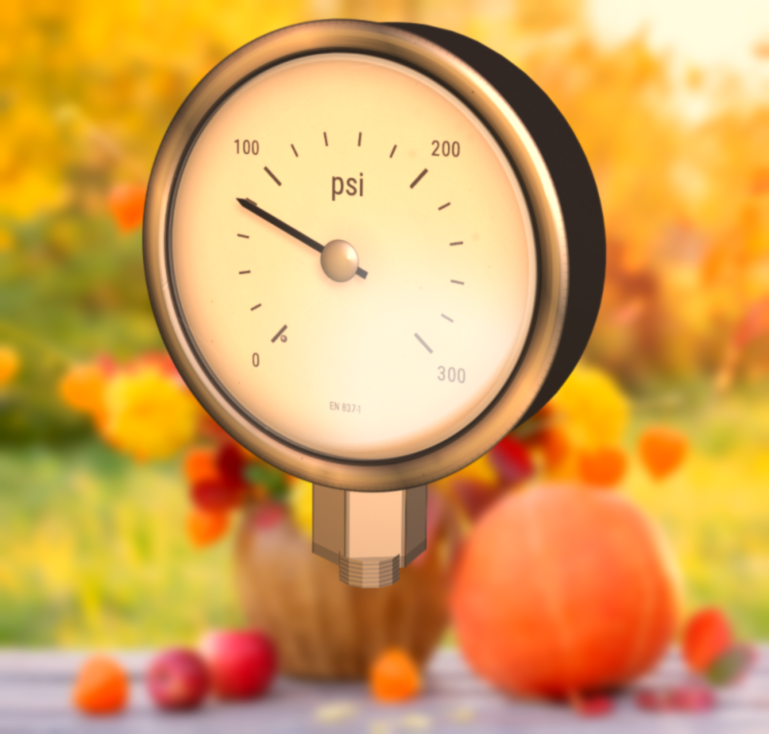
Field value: 80 psi
